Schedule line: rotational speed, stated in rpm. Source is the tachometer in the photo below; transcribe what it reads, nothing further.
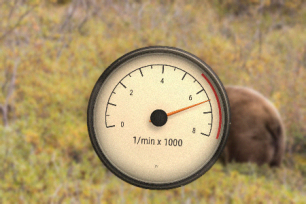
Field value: 6500 rpm
